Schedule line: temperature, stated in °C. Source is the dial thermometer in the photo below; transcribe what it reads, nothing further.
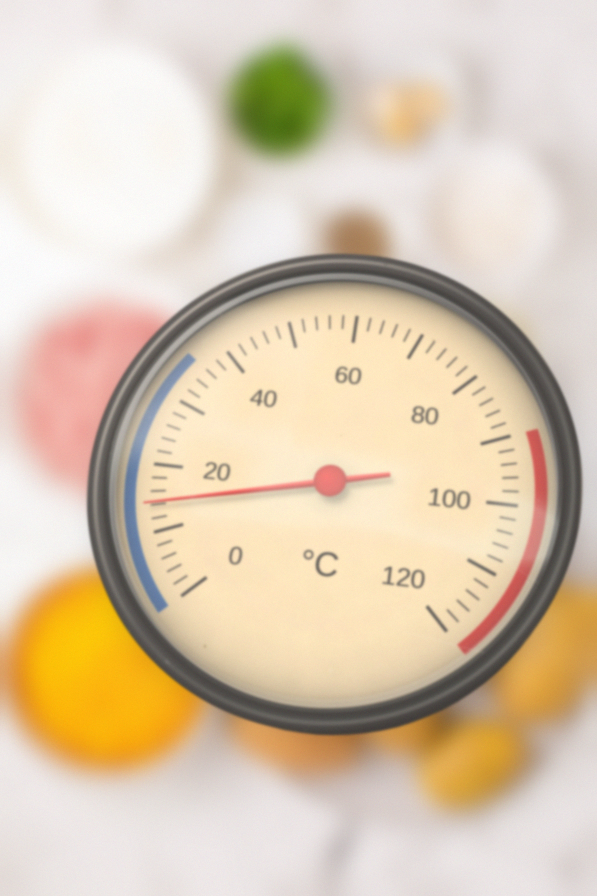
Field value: 14 °C
